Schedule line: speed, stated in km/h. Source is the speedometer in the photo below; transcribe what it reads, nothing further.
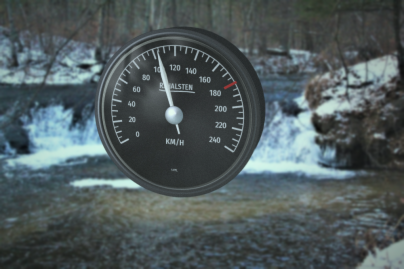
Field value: 105 km/h
